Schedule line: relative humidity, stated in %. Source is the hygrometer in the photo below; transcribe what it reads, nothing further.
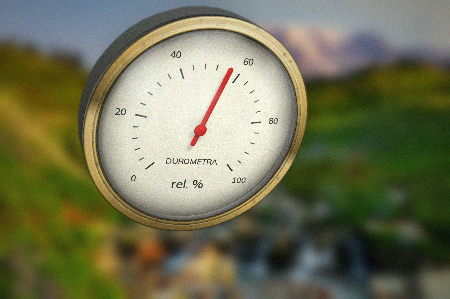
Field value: 56 %
